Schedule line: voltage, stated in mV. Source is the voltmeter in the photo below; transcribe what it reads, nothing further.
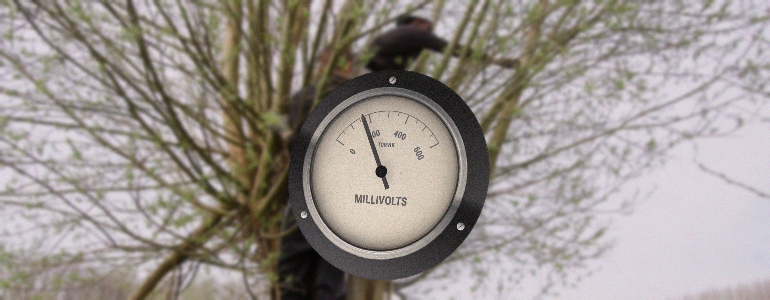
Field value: 175 mV
